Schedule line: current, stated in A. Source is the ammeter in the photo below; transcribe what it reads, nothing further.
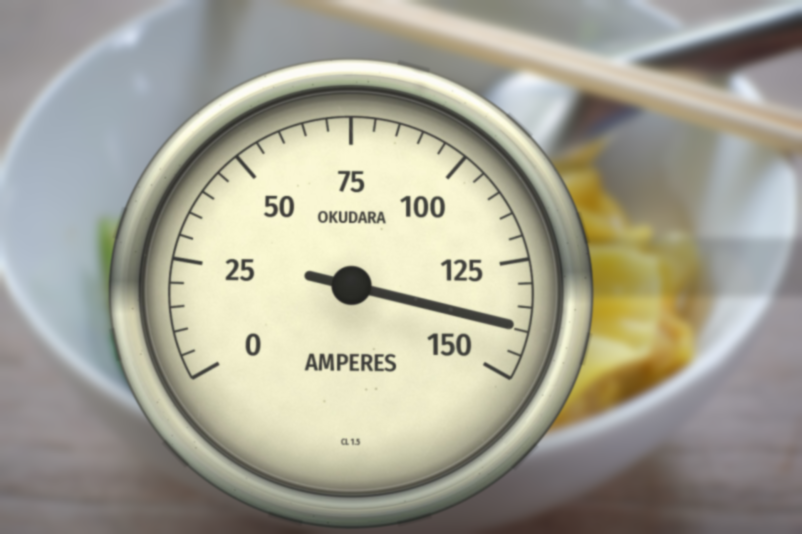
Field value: 140 A
